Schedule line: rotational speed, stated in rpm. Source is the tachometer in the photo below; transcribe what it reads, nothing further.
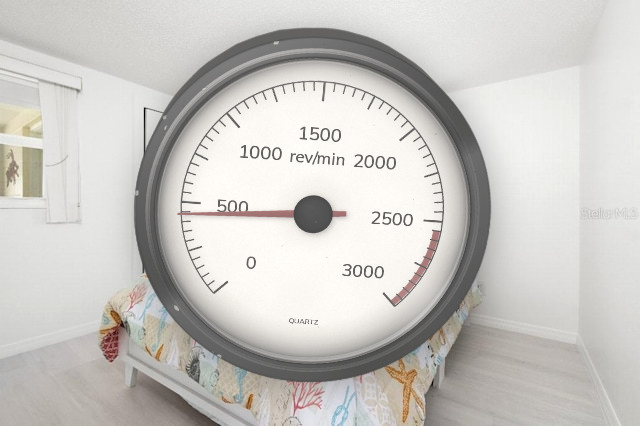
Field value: 450 rpm
